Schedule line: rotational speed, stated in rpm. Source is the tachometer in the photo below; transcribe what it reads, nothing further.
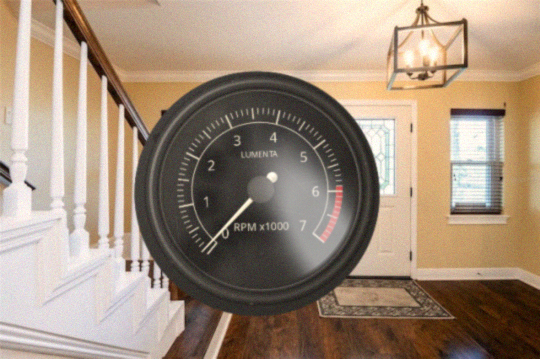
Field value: 100 rpm
